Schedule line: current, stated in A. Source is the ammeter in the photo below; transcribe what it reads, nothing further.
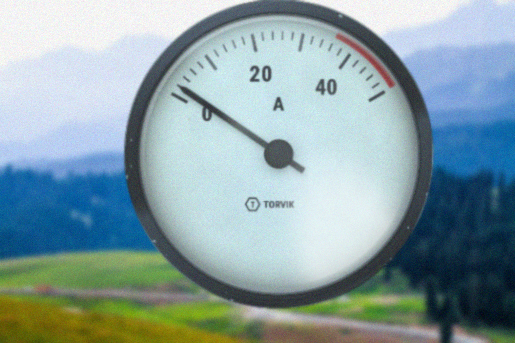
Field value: 2 A
